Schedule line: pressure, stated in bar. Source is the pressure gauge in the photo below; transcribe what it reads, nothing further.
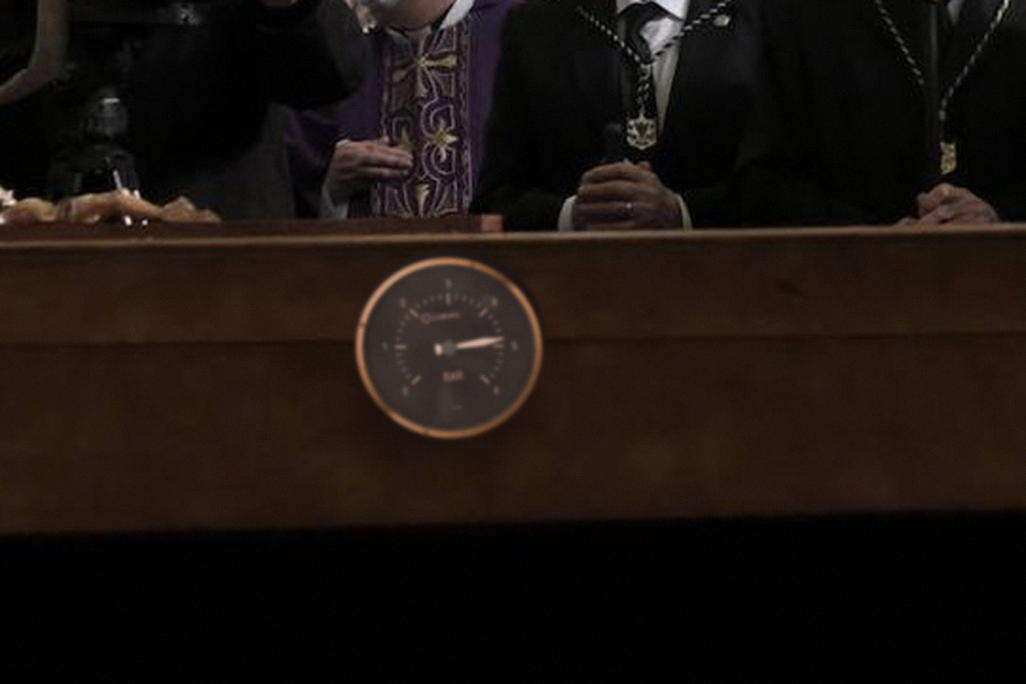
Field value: 4.8 bar
